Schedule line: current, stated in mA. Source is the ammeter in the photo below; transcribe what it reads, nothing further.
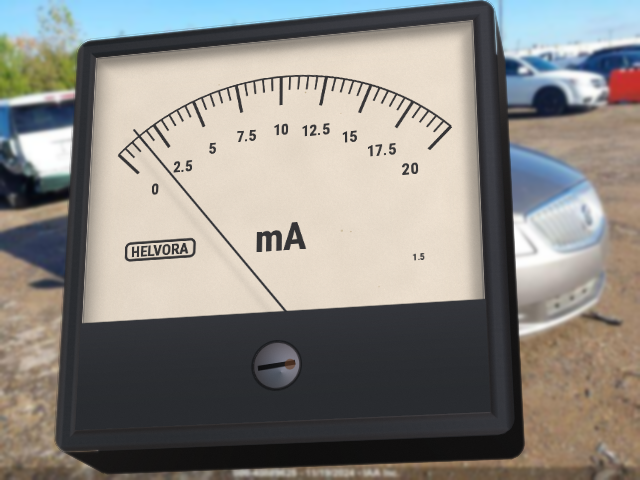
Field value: 1.5 mA
